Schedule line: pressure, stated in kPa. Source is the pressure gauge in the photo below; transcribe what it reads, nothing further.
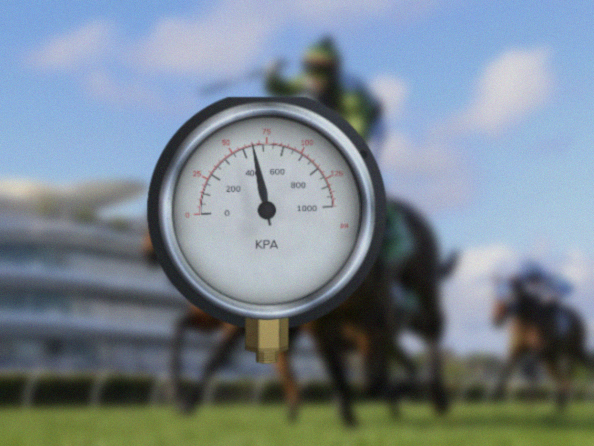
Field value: 450 kPa
